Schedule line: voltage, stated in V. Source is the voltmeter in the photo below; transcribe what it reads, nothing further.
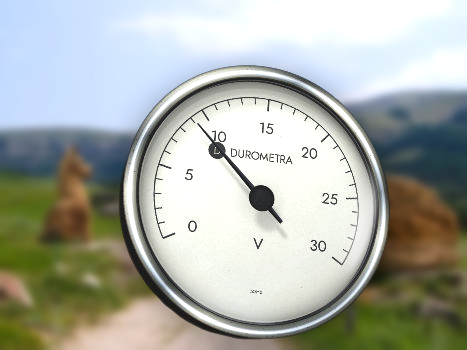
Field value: 9 V
